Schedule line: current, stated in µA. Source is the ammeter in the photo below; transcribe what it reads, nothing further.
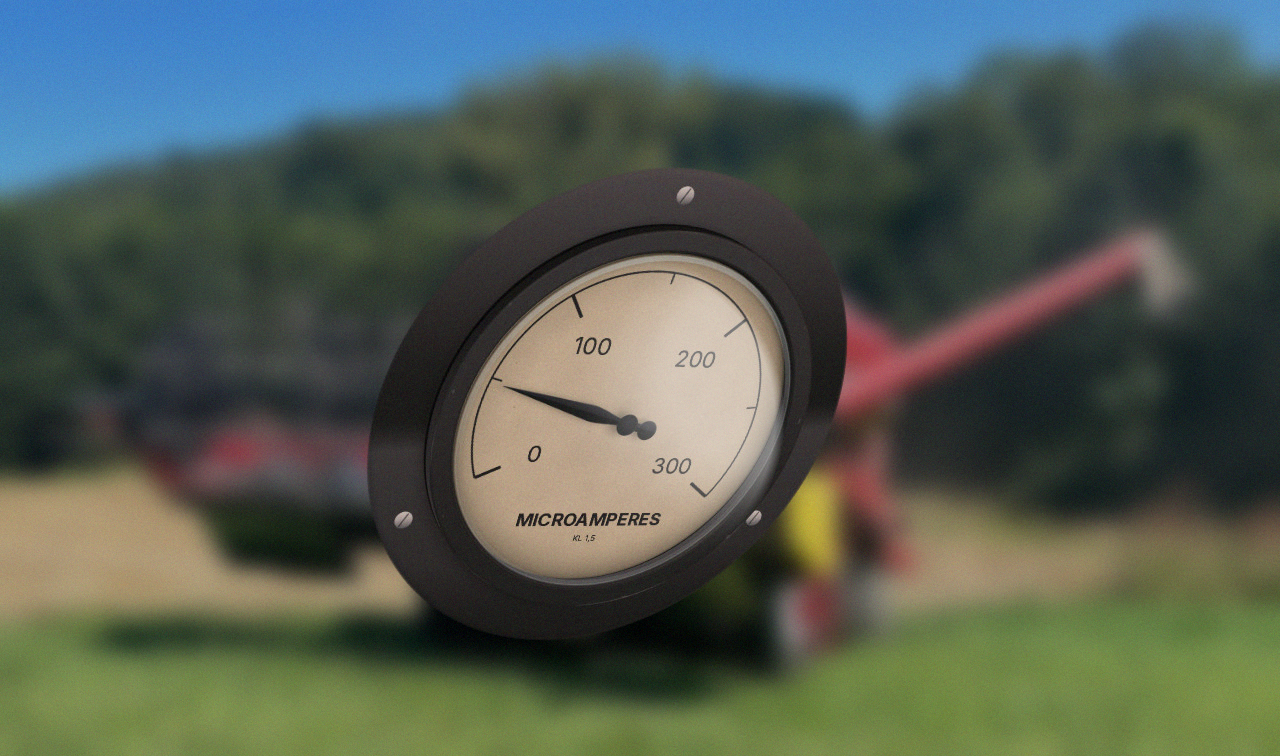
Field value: 50 µA
